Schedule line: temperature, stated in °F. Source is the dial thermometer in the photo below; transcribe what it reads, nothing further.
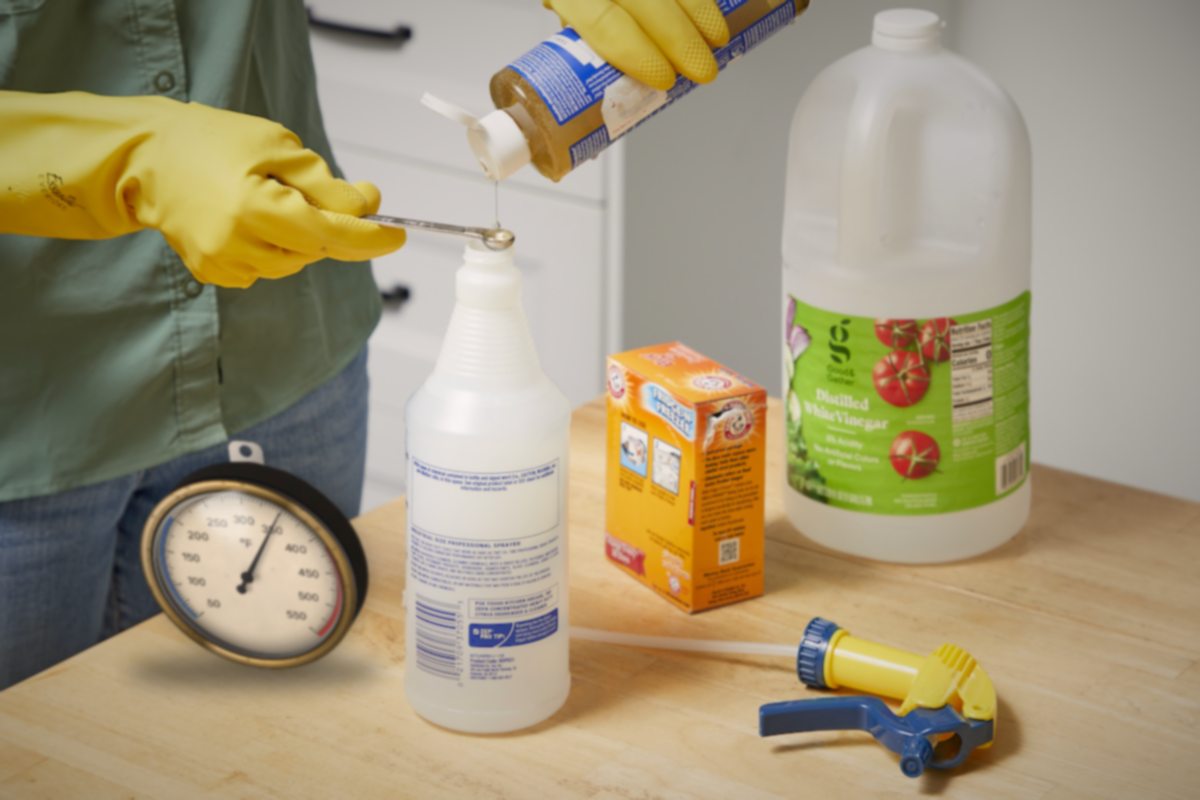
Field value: 350 °F
